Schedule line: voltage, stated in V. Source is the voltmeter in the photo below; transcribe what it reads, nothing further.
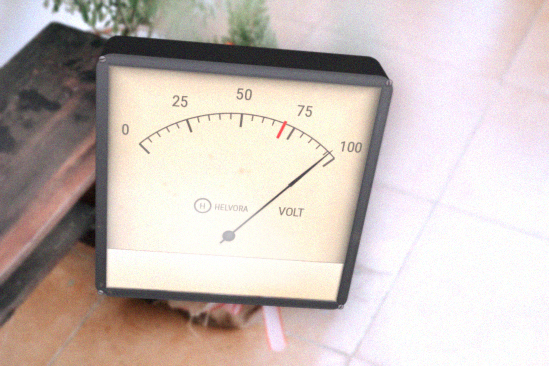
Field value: 95 V
